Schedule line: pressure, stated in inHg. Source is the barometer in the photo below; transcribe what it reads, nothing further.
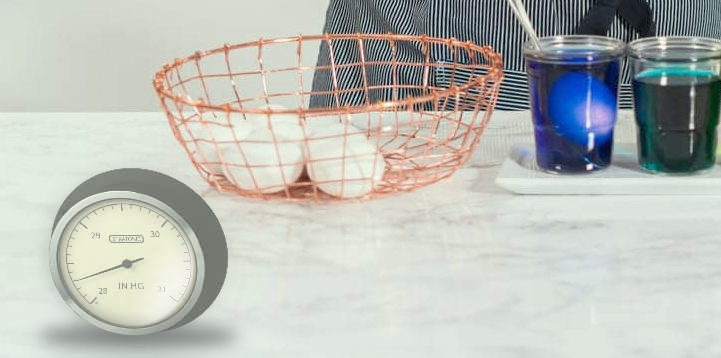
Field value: 28.3 inHg
